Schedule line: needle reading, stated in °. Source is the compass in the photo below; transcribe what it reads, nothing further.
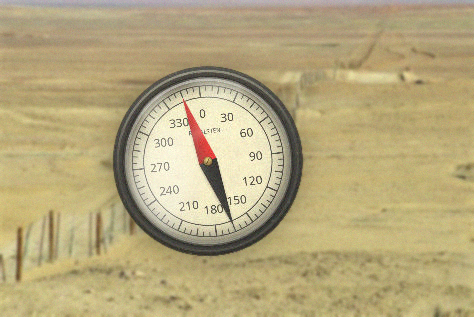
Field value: 345 °
